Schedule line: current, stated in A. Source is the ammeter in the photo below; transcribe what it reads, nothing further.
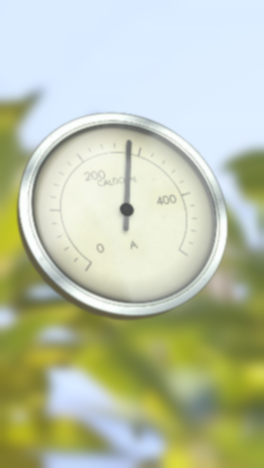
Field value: 280 A
